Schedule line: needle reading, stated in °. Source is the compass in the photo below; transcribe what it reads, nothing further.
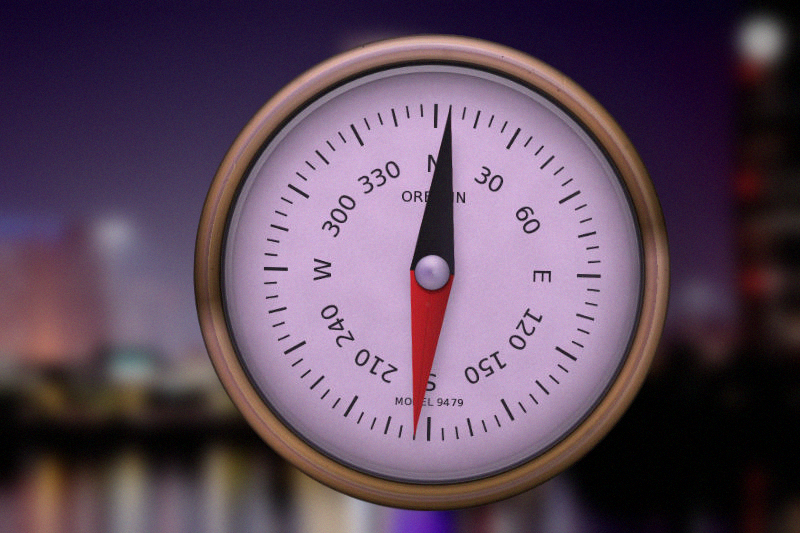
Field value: 185 °
